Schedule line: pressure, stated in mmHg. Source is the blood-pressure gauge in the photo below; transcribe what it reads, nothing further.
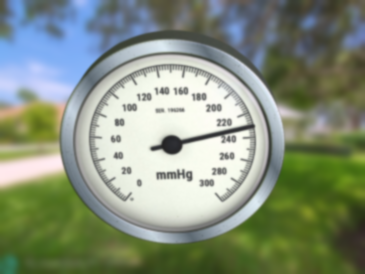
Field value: 230 mmHg
